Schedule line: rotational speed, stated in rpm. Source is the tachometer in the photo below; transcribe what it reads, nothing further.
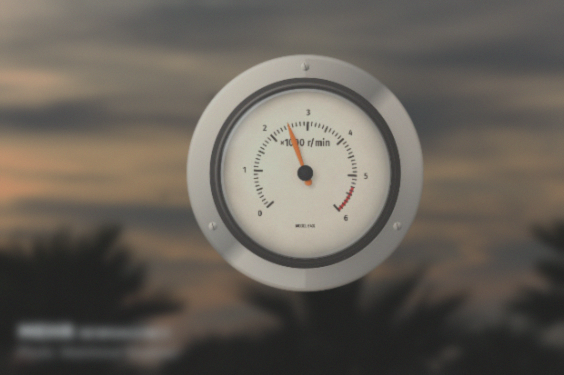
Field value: 2500 rpm
